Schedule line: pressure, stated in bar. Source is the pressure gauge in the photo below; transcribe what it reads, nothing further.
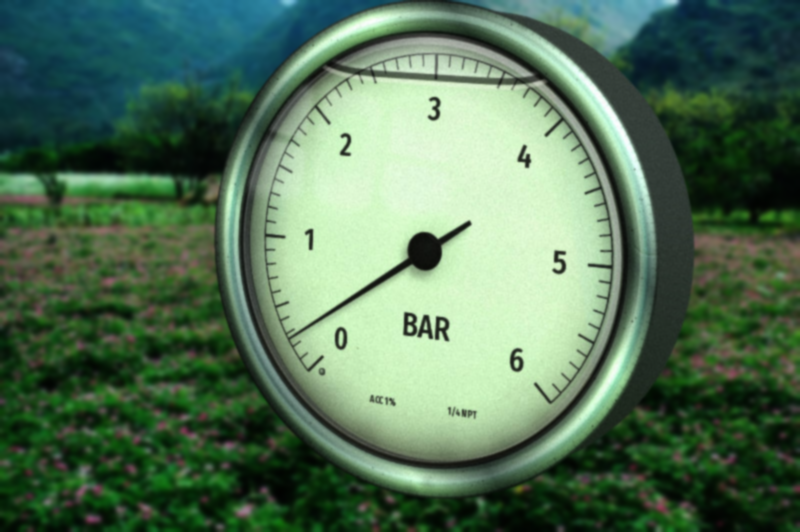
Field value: 0.25 bar
